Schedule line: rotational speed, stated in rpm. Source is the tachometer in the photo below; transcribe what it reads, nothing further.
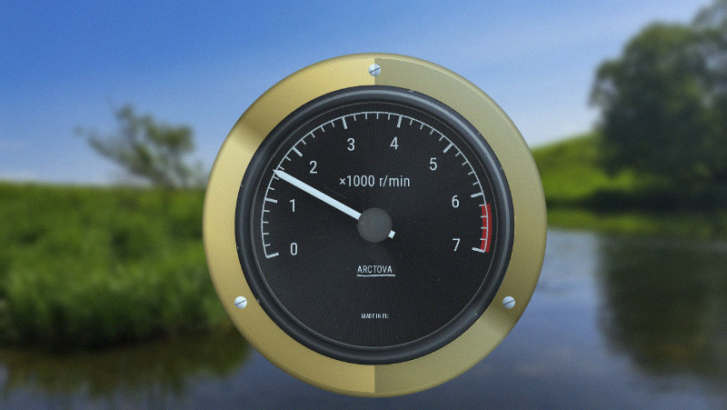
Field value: 1500 rpm
